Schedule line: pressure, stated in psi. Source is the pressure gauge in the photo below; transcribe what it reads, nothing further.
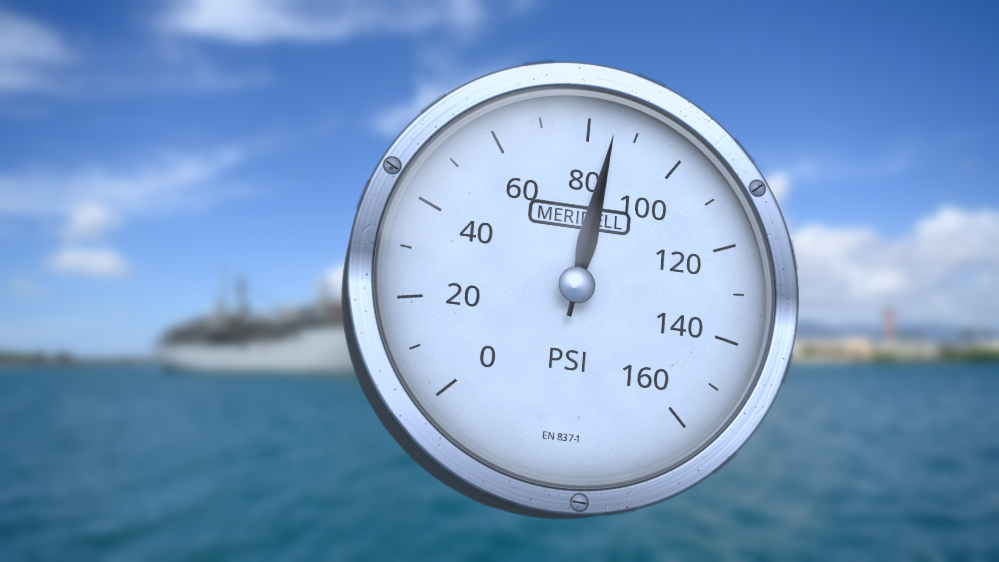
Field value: 85 psi
